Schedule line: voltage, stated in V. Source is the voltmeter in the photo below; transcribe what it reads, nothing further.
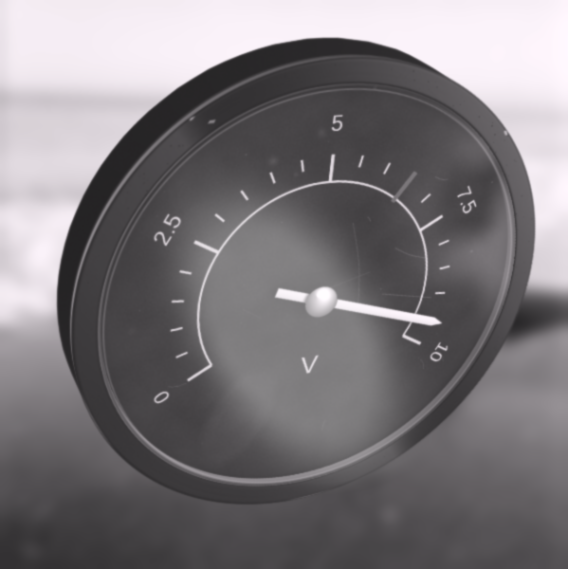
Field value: 9.5 V
